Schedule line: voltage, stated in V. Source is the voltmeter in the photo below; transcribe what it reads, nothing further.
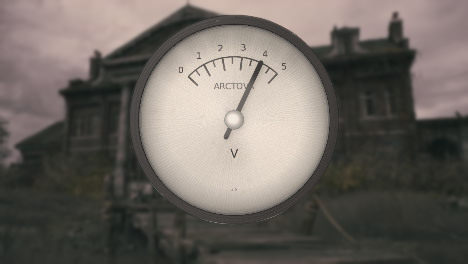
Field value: 4 V
